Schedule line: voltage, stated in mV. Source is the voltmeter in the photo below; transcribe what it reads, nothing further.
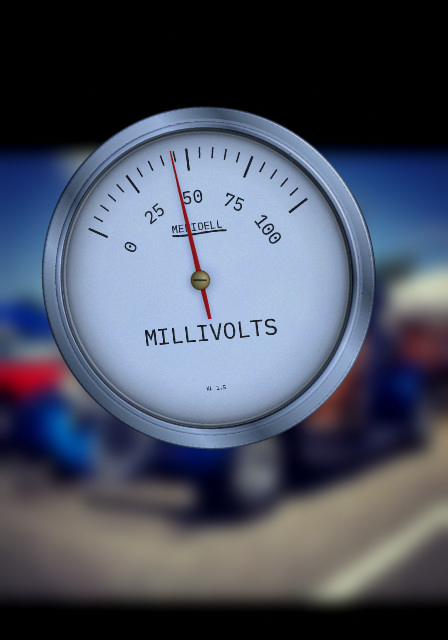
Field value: 45 mV
